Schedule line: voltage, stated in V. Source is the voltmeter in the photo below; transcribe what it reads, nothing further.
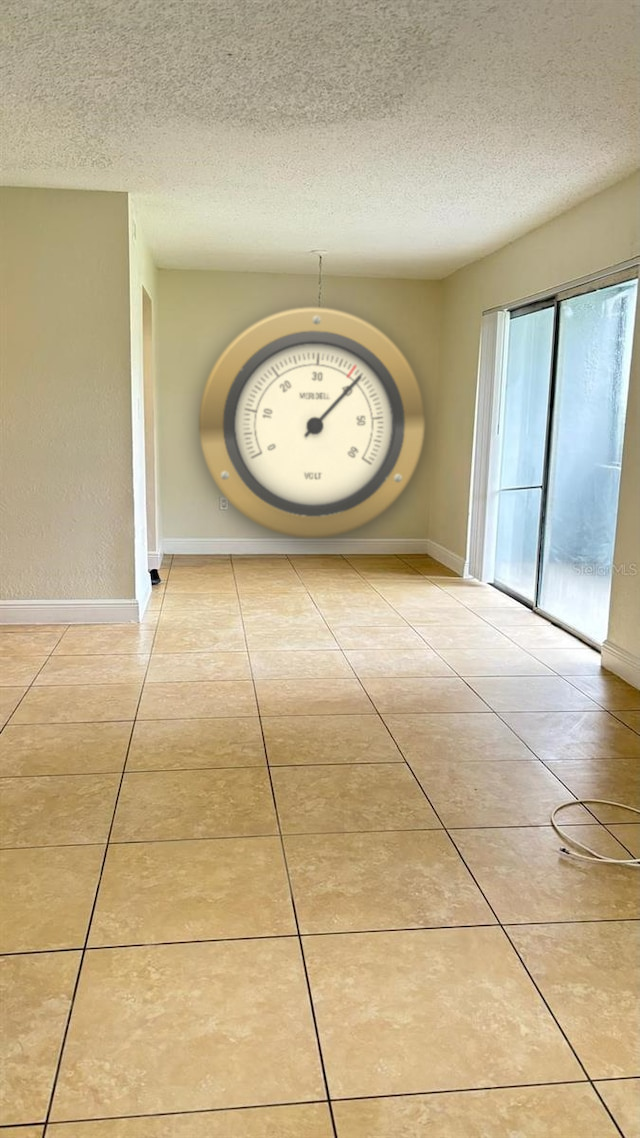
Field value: 40 V
